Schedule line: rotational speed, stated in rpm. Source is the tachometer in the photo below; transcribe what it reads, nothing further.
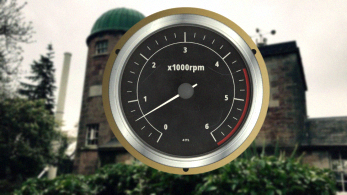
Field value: 600 rpm
